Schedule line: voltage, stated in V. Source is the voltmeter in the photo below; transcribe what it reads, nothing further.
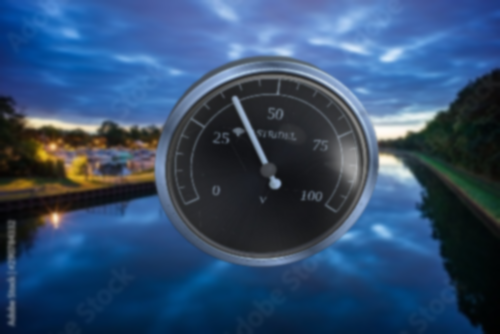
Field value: 37.5 V
